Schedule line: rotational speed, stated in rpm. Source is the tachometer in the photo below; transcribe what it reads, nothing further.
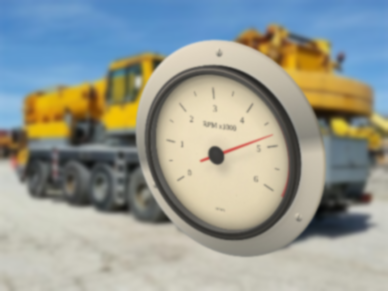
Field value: 4750 rpm
